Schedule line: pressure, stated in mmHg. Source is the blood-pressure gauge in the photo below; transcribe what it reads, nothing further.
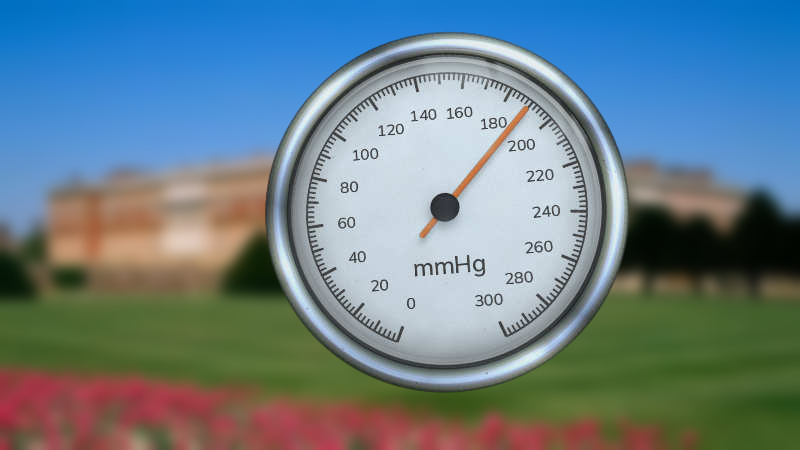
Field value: 190 mmHg
